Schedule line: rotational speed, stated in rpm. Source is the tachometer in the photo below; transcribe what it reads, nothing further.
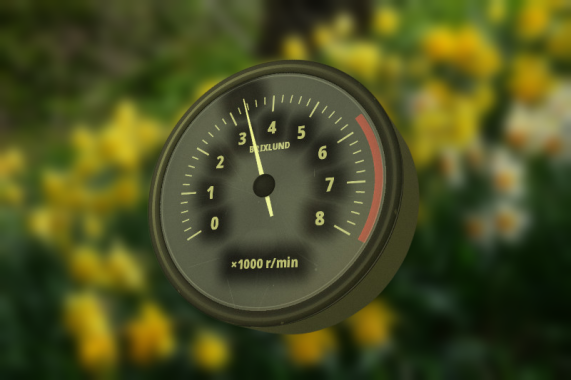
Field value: 3400 rpm
